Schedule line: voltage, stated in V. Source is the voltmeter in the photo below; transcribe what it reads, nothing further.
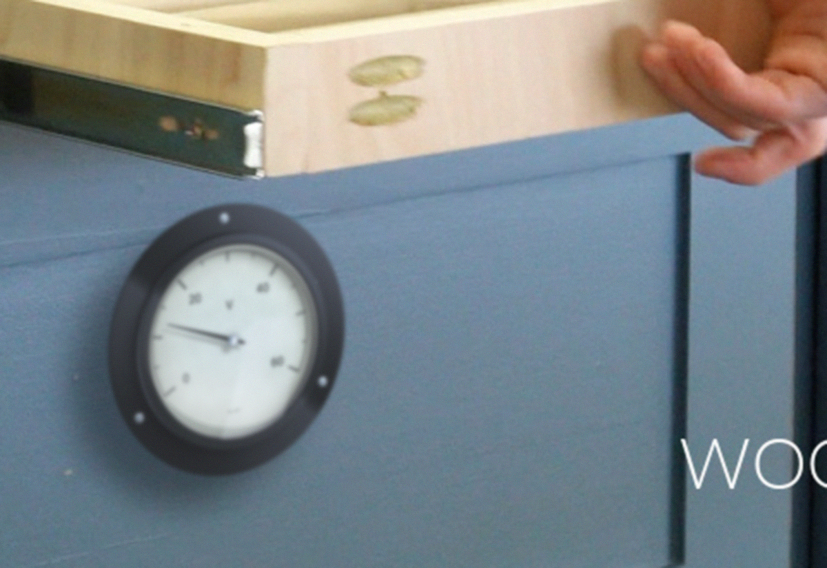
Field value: 12.5 V
